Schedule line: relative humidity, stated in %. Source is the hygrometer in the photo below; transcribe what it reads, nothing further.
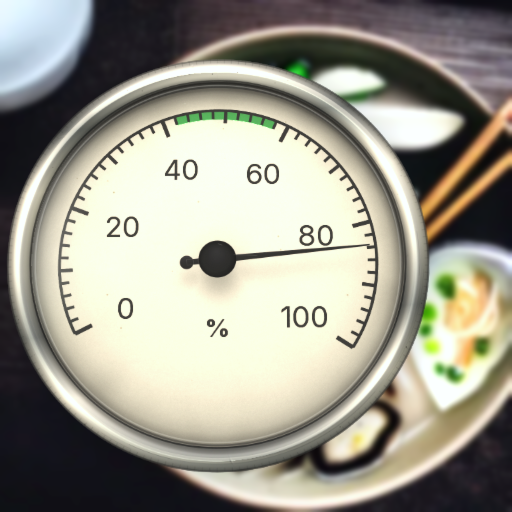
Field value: 84 %
